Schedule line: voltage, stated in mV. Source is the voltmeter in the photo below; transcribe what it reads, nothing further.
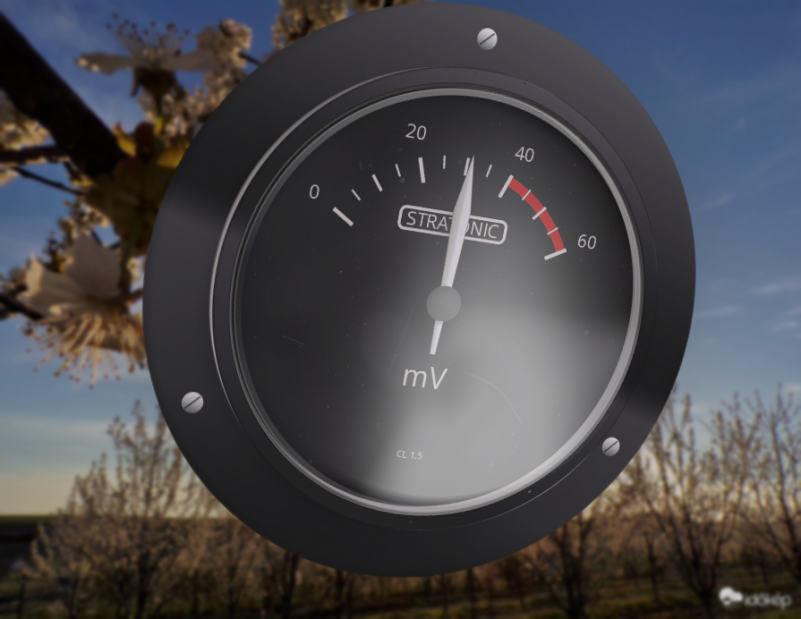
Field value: 30 mV
